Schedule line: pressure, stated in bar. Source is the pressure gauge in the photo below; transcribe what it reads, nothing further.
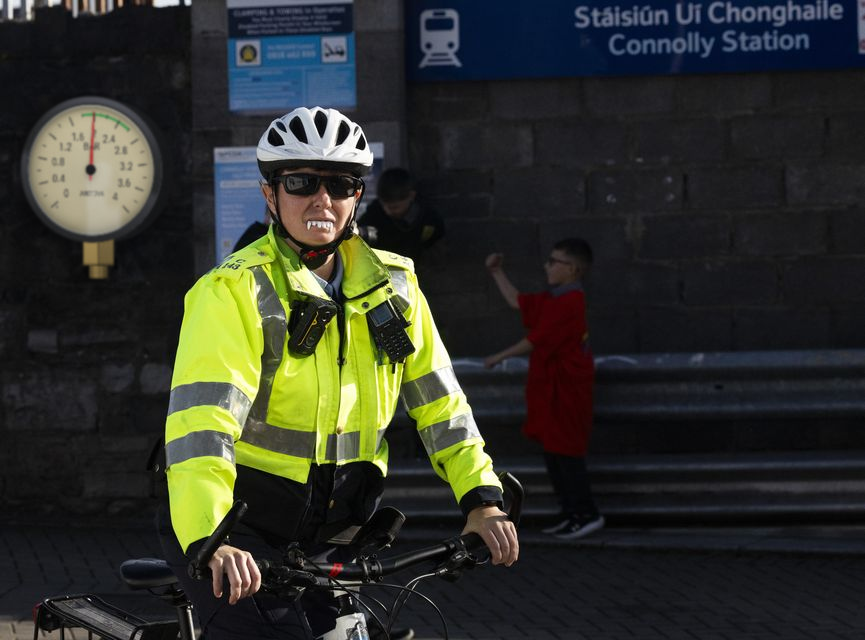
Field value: 2 bar
